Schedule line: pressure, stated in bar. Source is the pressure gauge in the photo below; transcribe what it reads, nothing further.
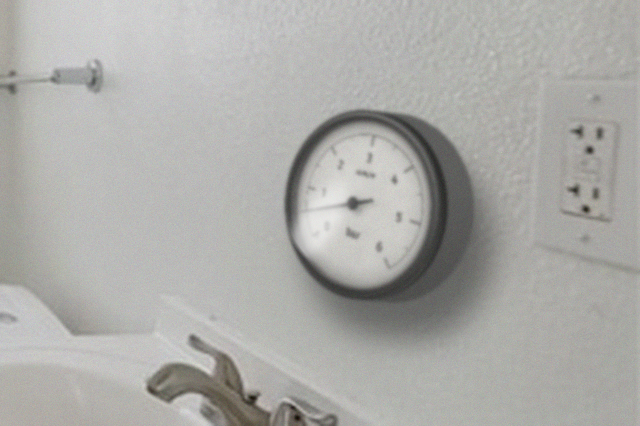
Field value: 0.5 bar
